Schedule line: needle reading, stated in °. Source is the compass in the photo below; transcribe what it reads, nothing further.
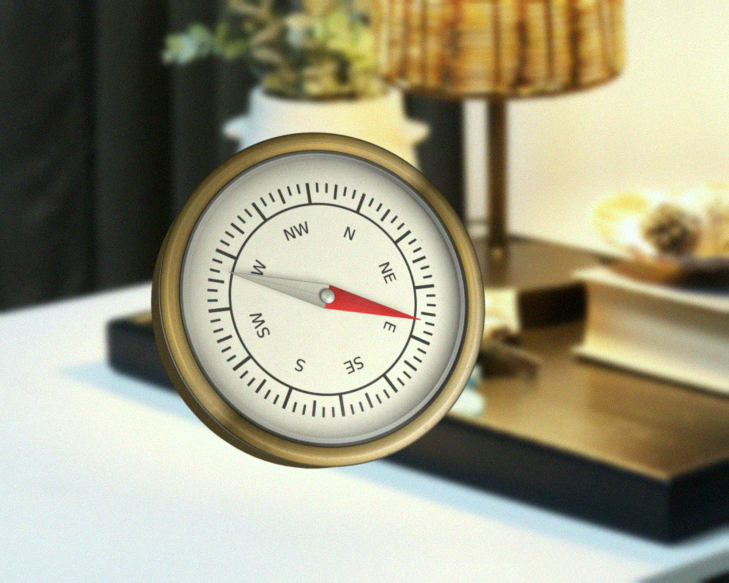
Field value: 80 °
